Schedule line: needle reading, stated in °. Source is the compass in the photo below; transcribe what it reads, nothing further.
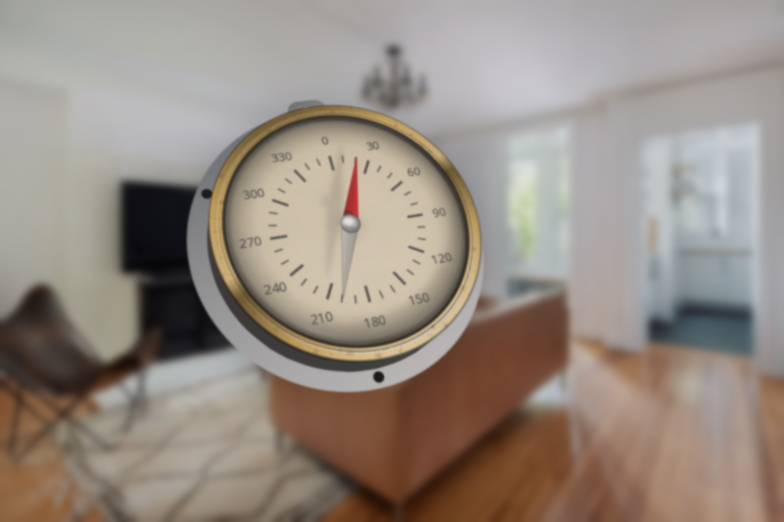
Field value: 20 °
